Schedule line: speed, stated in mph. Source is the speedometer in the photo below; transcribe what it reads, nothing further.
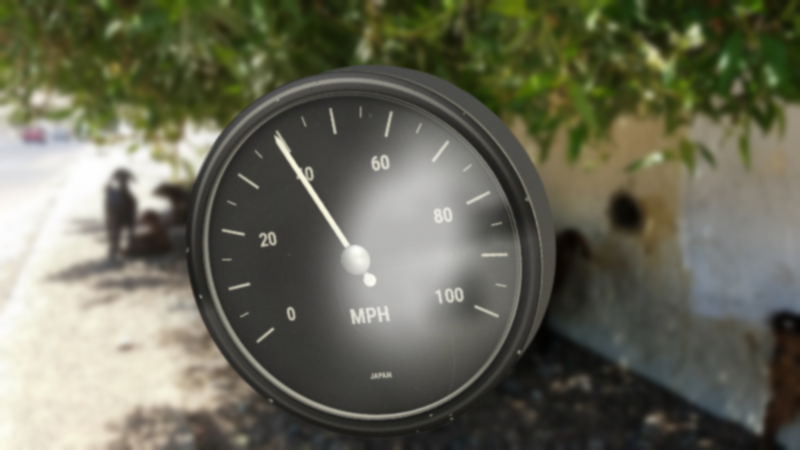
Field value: 40 mph
